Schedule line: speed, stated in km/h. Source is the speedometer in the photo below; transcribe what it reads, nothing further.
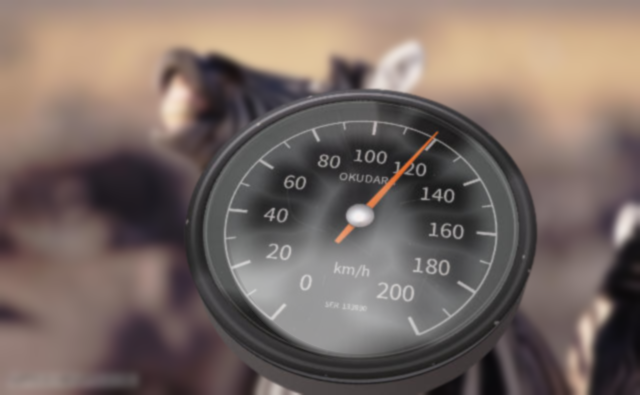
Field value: 120 km/h
